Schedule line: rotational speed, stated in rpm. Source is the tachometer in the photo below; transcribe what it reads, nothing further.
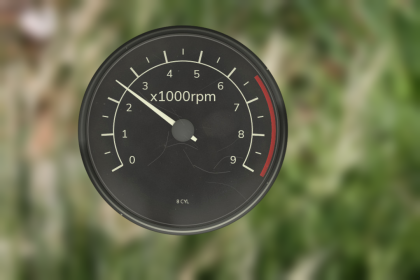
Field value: 2500 rpm
